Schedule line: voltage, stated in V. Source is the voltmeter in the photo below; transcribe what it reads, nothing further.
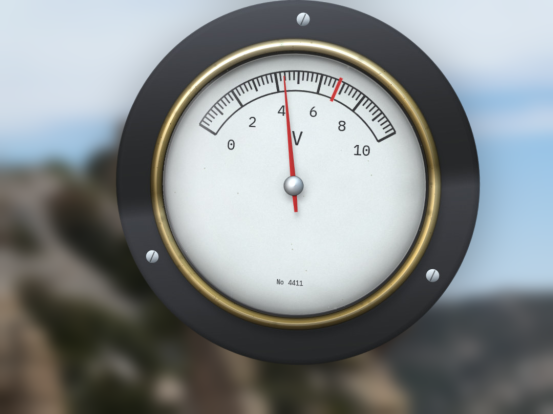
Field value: 4.4 V
